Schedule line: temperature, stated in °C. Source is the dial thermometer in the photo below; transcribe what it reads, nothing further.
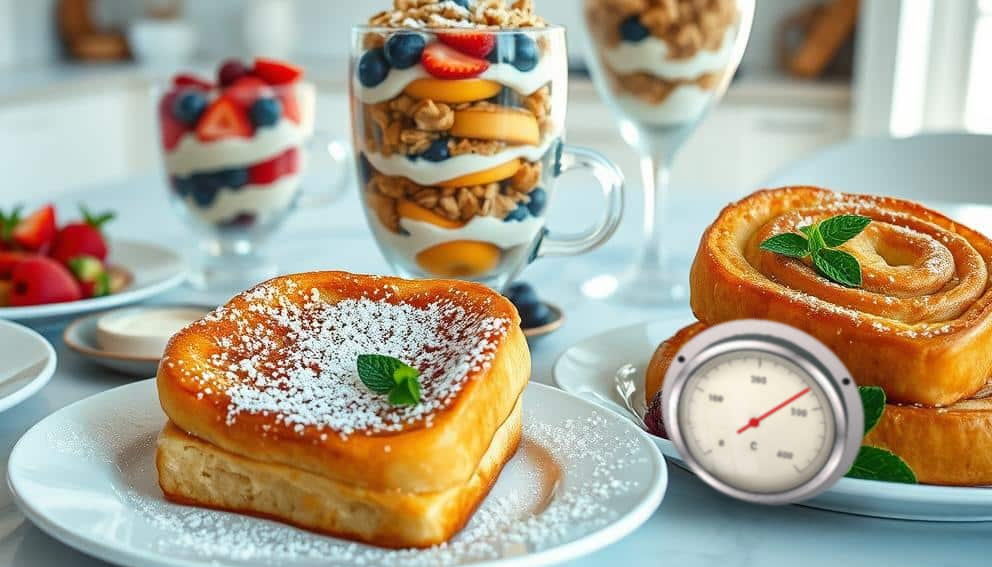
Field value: 270 °C
